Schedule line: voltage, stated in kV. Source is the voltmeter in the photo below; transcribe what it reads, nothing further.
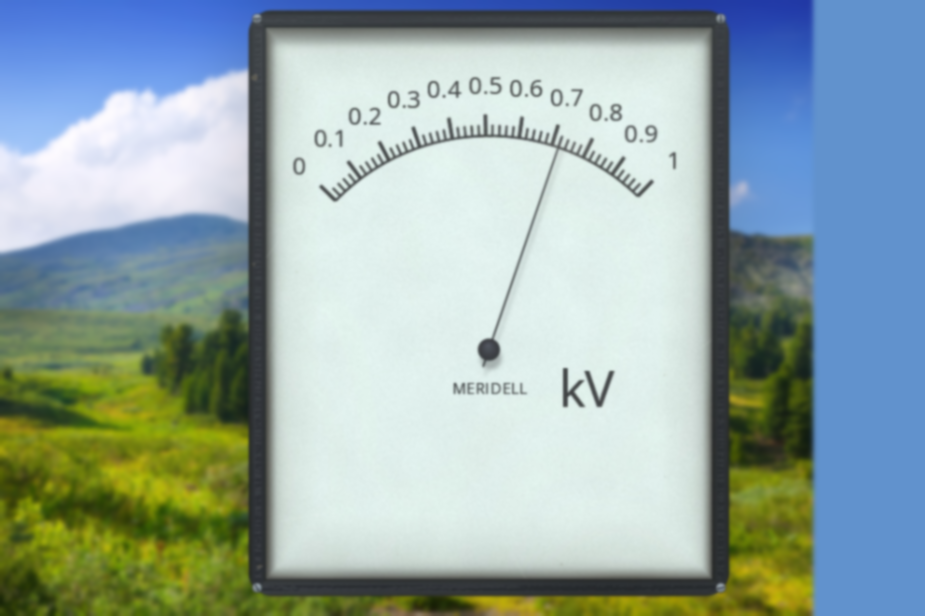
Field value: 0.72 kV
